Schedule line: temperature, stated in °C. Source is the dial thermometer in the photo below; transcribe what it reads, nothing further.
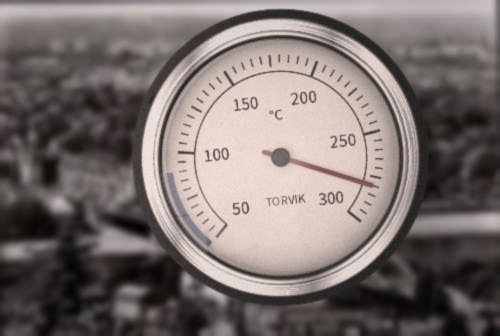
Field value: 280 °C
